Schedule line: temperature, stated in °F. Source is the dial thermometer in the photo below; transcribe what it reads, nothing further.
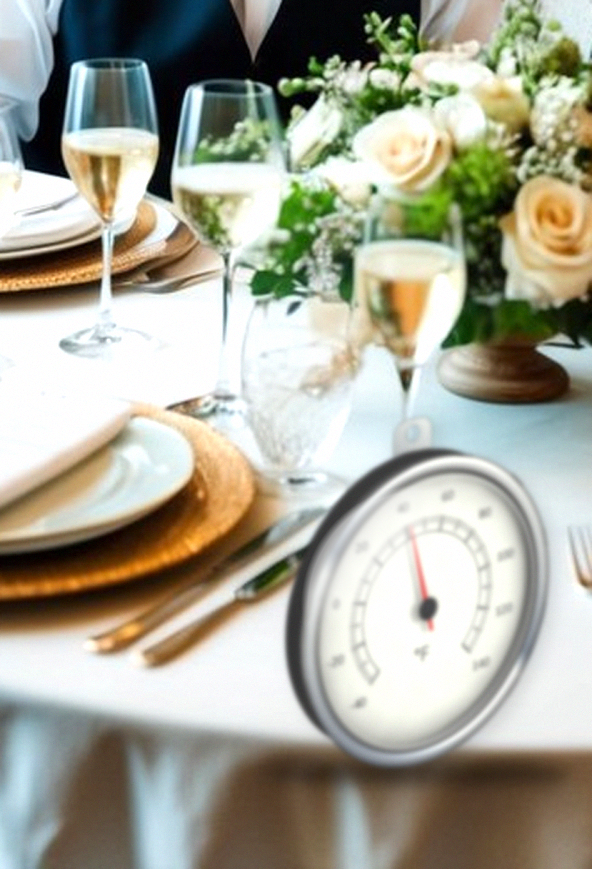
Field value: 40 °F
